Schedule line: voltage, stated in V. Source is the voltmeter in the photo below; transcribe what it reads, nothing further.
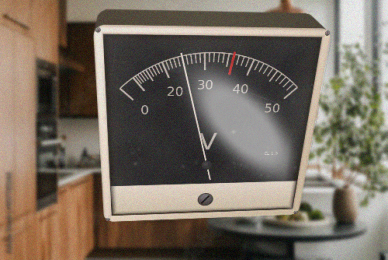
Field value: 25 V
